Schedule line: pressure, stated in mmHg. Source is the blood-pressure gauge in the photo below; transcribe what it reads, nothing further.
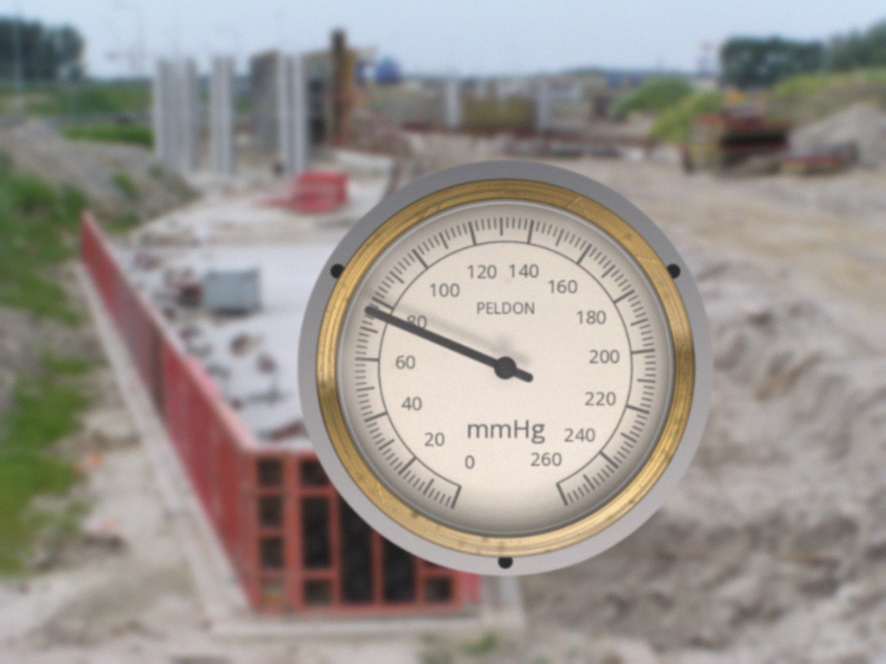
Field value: 76 mmHg
